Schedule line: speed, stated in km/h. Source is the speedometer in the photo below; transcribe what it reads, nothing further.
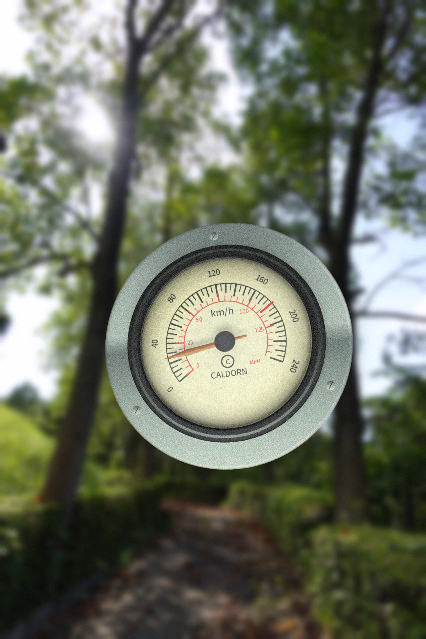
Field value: 25 km/h
